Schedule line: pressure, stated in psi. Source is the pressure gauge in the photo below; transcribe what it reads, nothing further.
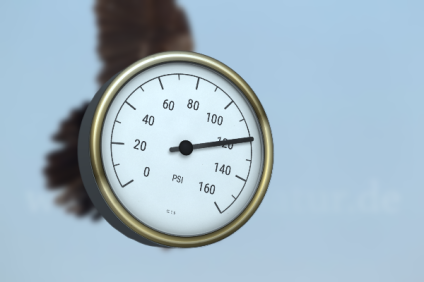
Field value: 120 psi
